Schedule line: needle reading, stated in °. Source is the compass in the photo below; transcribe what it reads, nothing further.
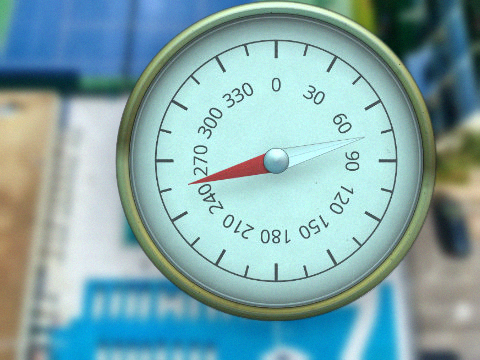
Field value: 255 °
